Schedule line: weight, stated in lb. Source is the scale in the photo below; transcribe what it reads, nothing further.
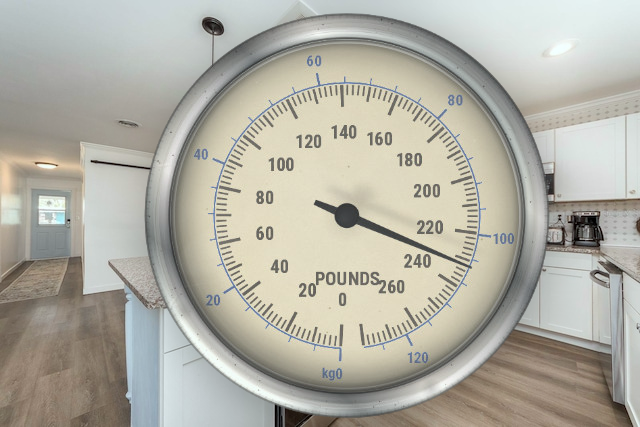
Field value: 232 lb
